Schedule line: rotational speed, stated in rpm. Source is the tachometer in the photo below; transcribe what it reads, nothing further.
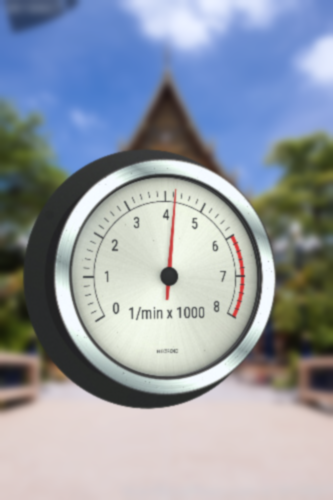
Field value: 4200 rpm
